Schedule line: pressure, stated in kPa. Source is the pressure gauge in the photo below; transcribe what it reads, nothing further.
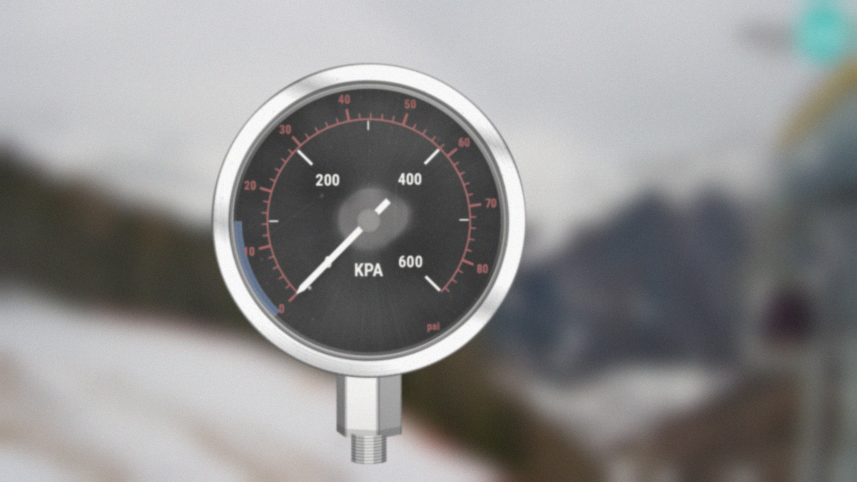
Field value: 0 kPa
